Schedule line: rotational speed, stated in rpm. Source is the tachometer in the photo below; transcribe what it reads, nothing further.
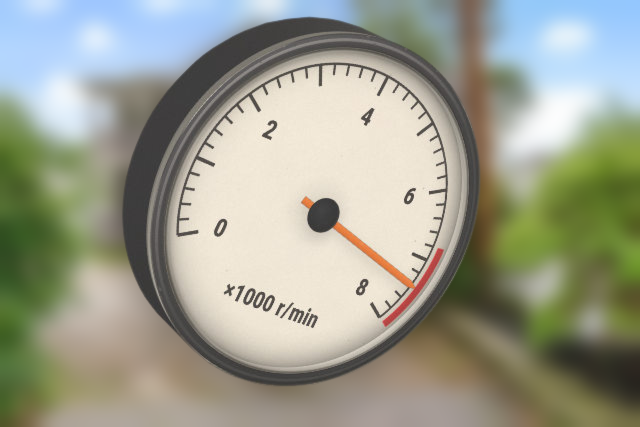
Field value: 7400 rpm
